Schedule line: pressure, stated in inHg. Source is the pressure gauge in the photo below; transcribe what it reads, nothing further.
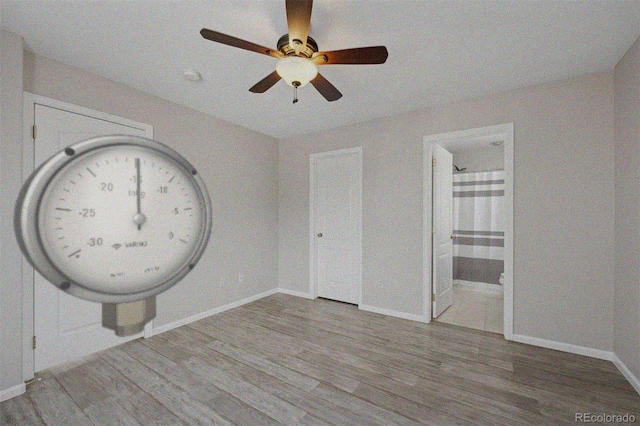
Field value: -15 inHg
